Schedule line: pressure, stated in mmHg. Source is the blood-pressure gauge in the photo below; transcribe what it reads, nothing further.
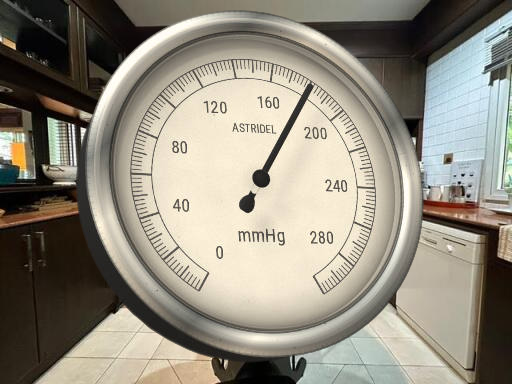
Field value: 180 mmHg
